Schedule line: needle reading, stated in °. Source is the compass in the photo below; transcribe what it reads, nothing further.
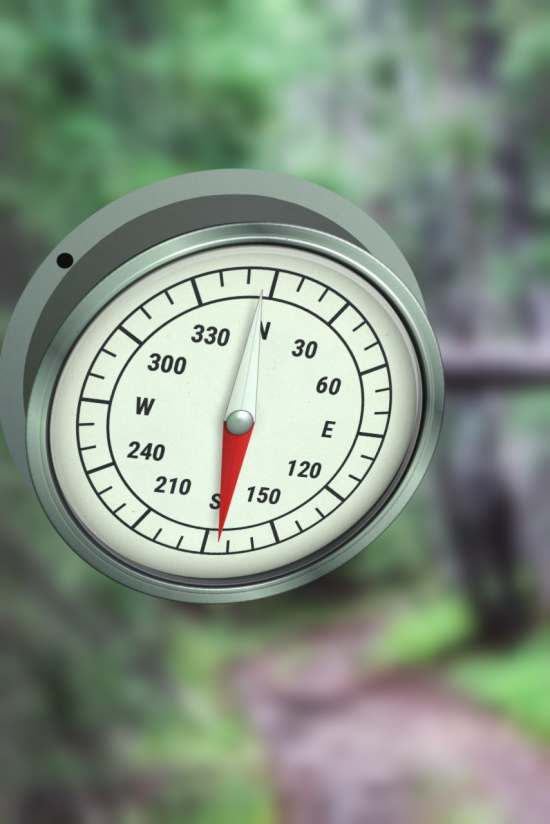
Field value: 175 °
